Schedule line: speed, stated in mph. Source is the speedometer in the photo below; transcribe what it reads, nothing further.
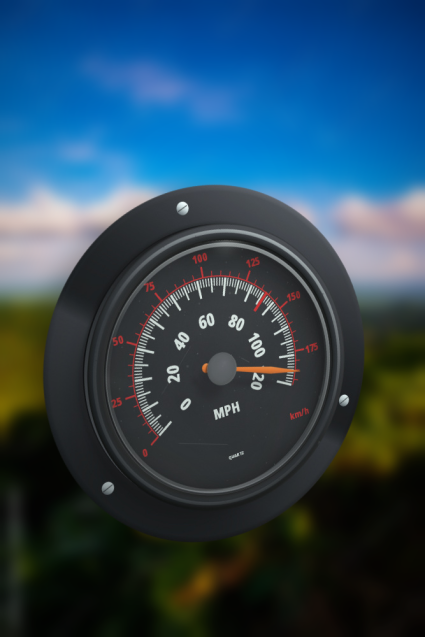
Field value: 115 mph
